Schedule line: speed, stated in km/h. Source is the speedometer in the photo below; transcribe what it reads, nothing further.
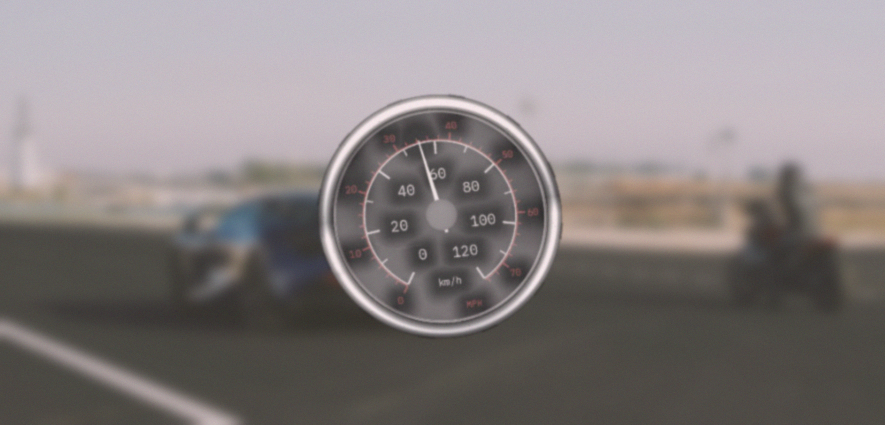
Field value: 55 km/h
